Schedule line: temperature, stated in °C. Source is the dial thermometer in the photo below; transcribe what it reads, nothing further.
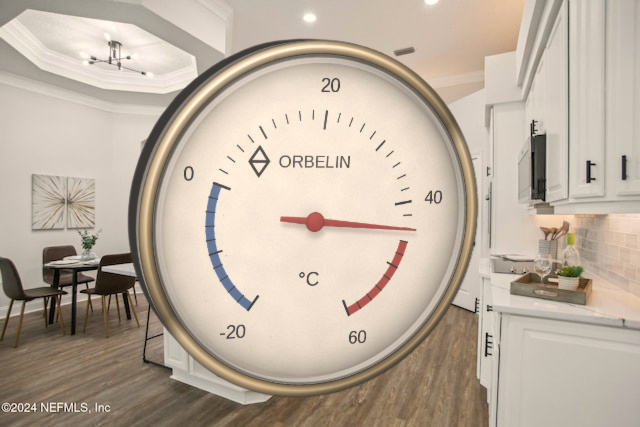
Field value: 44 °C
